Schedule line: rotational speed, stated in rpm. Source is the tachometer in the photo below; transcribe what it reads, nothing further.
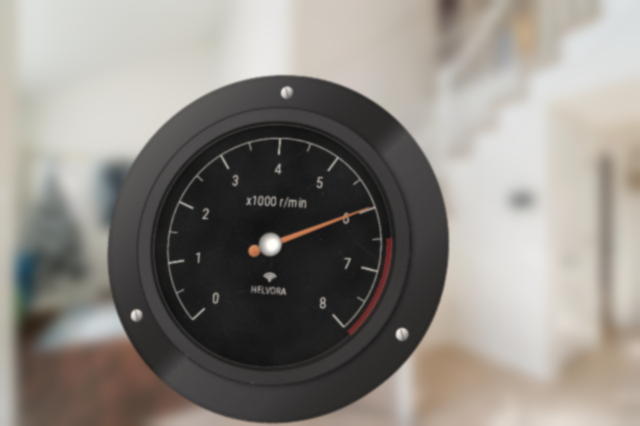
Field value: 6000 rpm
